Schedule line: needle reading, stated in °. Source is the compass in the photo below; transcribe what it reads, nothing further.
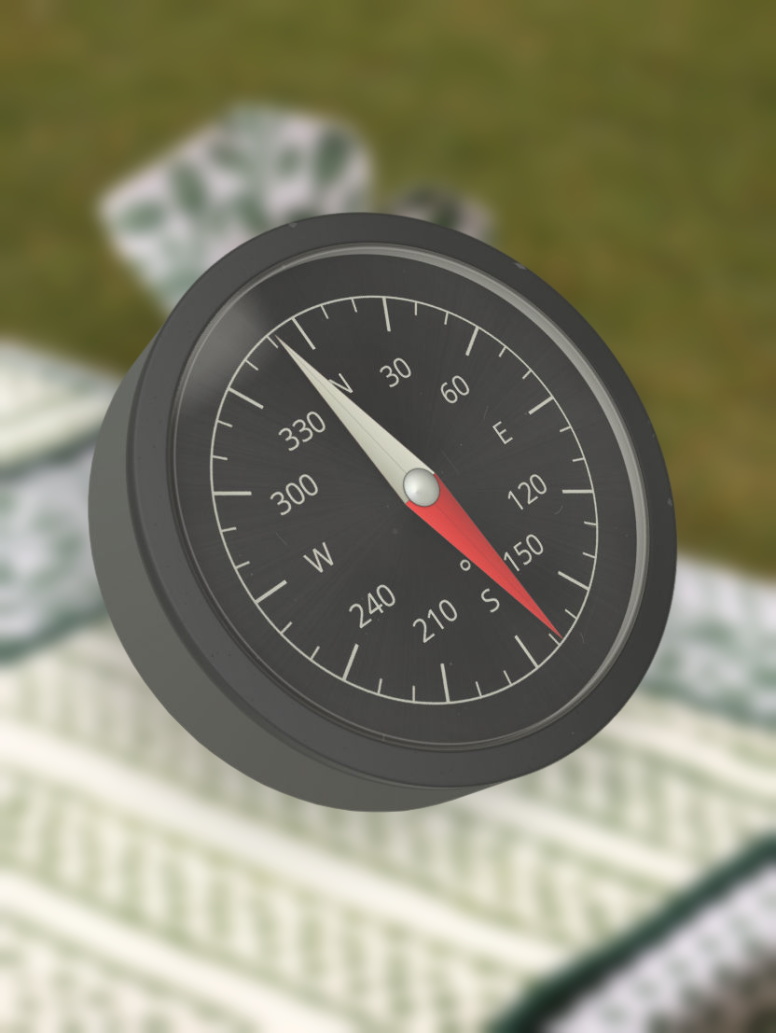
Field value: 170 °
